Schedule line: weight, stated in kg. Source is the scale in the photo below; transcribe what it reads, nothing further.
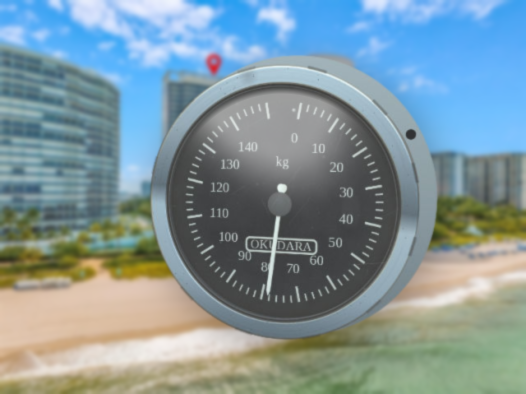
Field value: 78 kg
